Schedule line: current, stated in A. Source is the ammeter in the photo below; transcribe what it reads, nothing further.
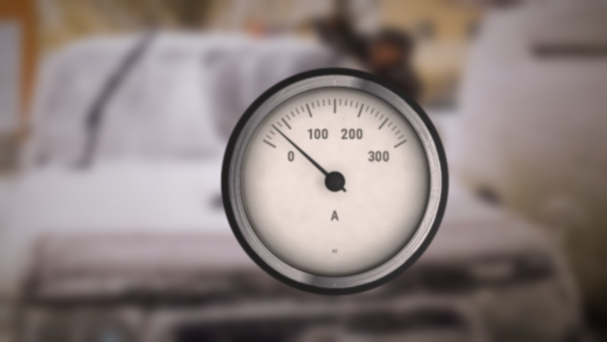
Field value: 30 A
